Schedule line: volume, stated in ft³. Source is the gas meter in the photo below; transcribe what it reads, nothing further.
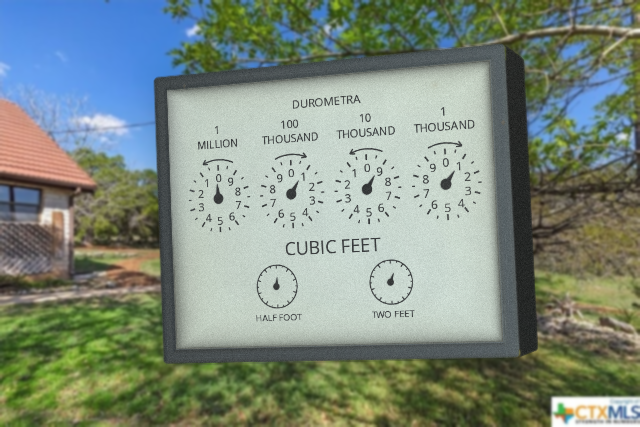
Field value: 9100 ft³
